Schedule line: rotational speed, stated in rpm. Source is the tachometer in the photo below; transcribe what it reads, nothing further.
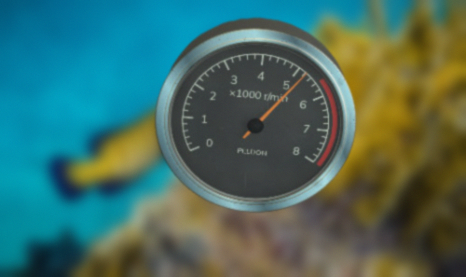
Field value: 5200 rpm
